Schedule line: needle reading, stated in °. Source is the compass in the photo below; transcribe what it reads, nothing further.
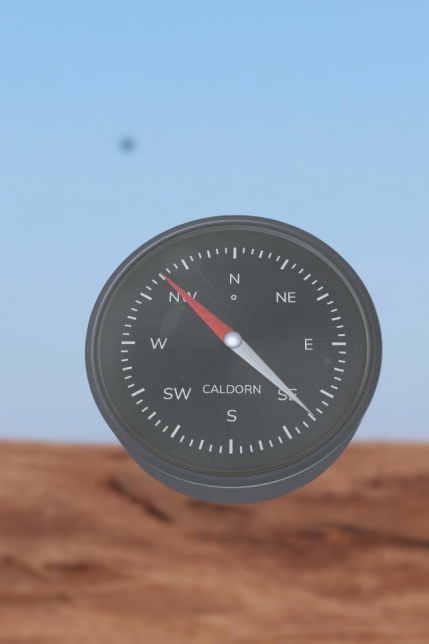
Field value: 315 °
